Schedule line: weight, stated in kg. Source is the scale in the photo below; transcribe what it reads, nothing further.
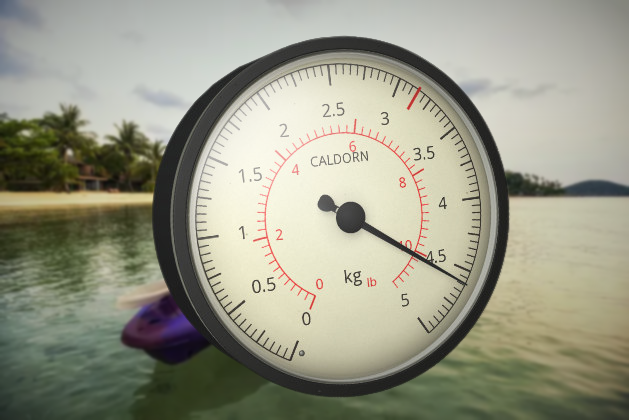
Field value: 4.6 kg
